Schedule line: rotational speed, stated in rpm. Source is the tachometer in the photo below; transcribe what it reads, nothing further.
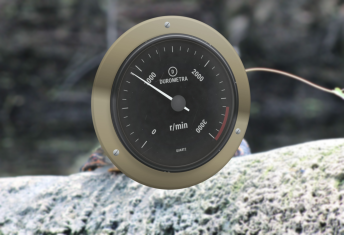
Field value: 900 rpm
